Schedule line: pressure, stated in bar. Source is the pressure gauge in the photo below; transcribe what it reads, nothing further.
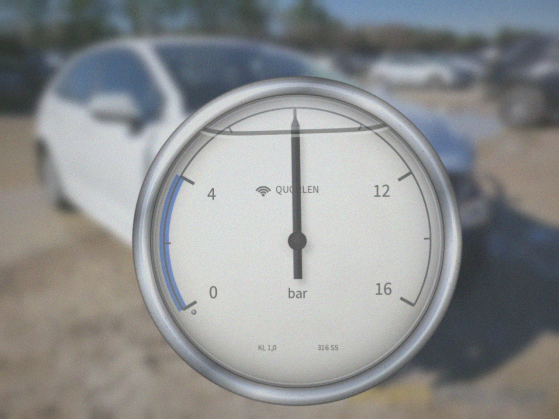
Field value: 8 bar
